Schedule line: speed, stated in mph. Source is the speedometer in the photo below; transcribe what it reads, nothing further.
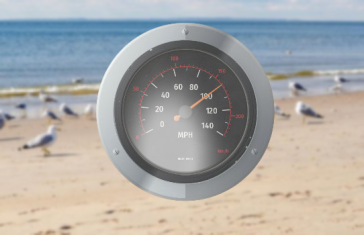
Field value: 100 mph
